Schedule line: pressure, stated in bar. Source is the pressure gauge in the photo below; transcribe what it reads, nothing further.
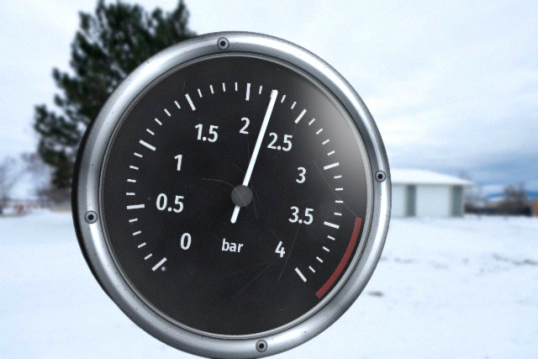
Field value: 2.2 bar
